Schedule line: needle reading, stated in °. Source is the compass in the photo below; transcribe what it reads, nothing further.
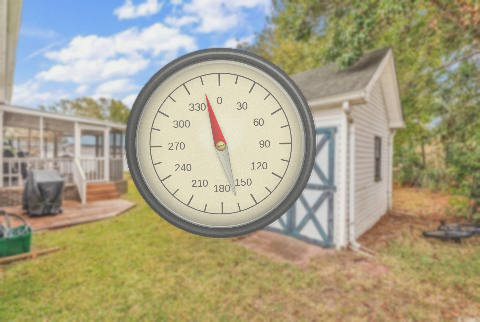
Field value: 345 °
